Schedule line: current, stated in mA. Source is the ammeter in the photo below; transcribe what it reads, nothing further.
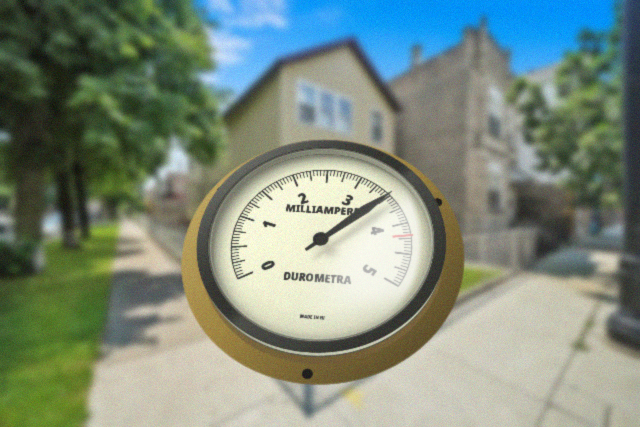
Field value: 3.5 mA
